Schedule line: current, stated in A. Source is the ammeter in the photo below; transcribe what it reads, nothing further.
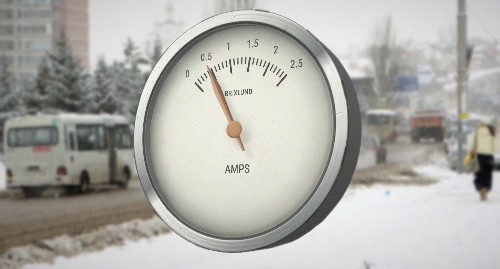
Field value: 0.5 A
